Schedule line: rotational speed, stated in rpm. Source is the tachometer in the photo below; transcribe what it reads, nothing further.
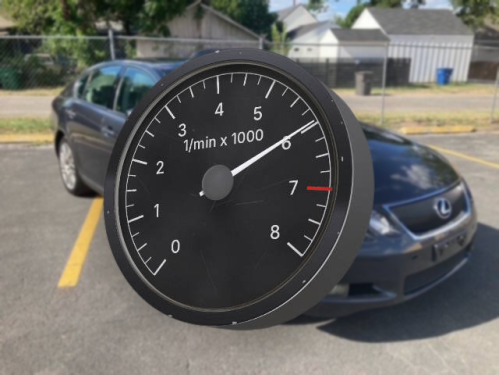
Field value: 6000 rpm
